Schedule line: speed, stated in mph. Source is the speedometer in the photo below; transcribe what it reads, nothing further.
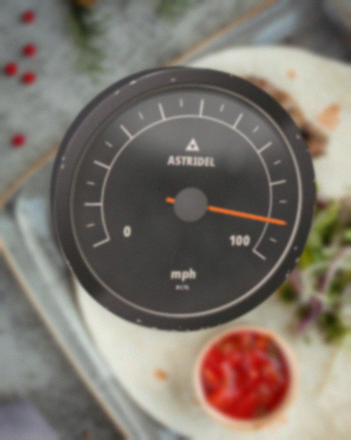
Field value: 90 mph
